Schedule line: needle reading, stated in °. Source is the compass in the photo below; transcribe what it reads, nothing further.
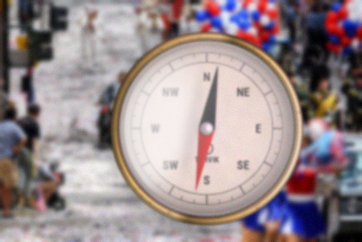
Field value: 190 °
